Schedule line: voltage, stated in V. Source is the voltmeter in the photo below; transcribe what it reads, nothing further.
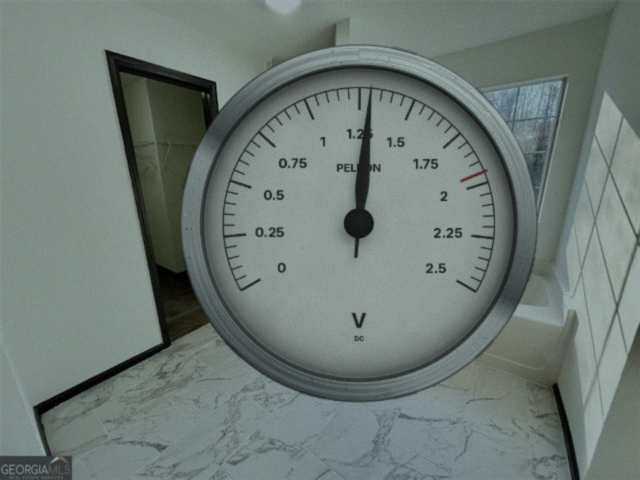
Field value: 1.3 V
